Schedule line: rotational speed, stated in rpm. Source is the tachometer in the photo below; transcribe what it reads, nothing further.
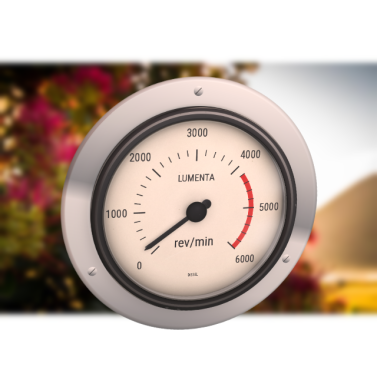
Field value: 200 rpm
